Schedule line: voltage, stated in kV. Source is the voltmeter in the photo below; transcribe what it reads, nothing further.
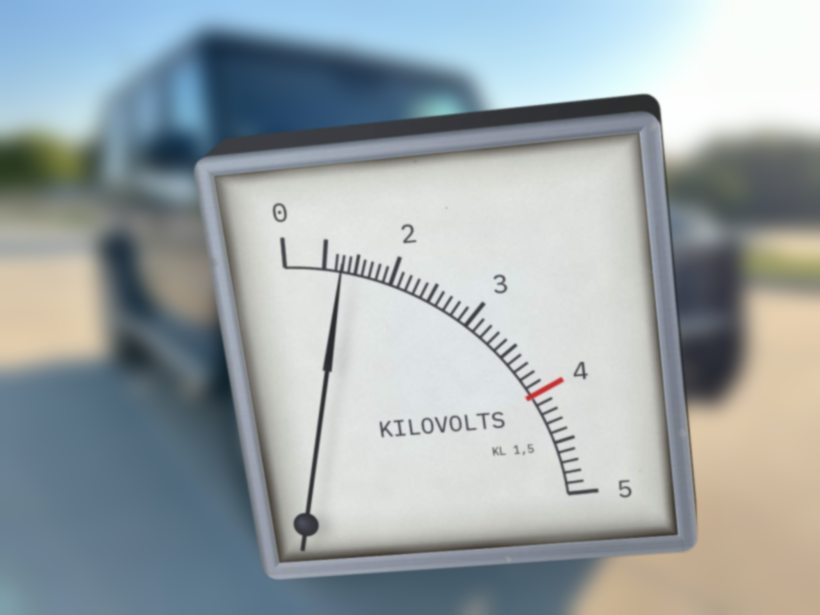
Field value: 1.3 kV
